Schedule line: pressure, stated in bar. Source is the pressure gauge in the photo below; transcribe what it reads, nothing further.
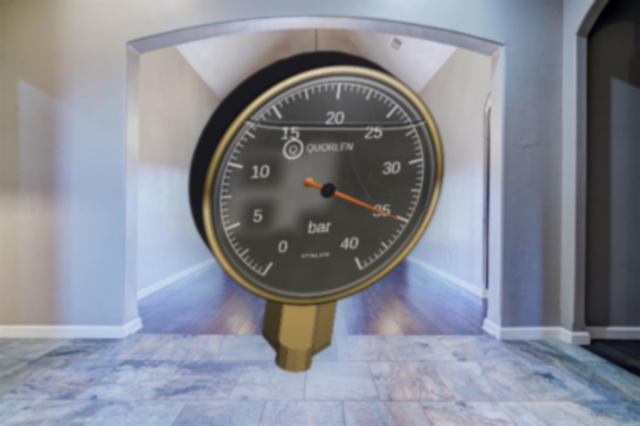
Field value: 35 bar
